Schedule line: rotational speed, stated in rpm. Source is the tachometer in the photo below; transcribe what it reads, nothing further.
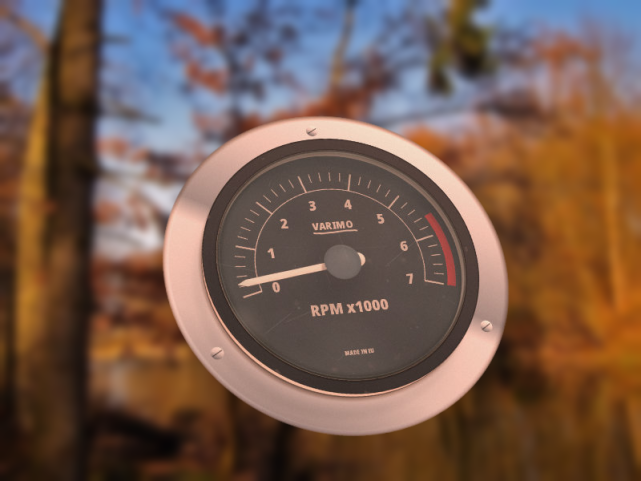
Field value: 200 rpm
